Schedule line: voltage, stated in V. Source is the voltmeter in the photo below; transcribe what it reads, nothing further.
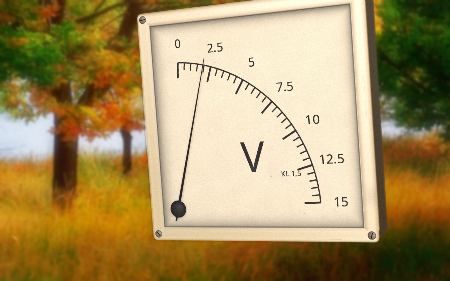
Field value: 2 V
